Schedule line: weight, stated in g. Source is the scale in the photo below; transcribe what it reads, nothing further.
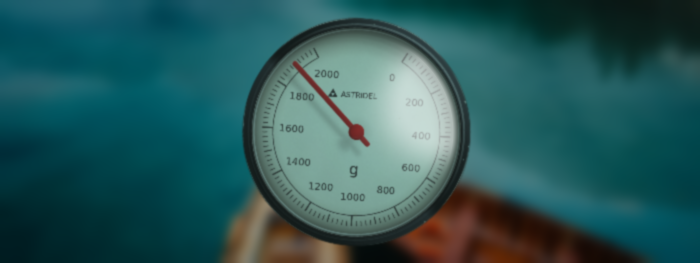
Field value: 1900 g
